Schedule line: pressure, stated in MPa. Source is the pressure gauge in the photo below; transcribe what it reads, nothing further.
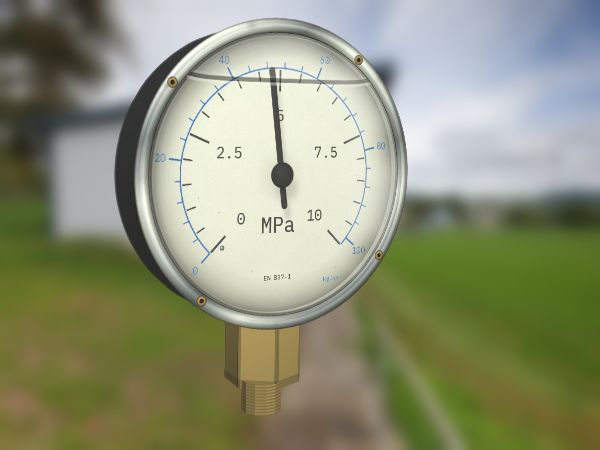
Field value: 4.75 MPa
